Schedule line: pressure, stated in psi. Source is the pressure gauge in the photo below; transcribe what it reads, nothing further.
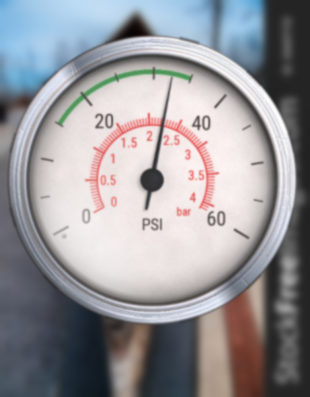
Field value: 32.5 psi
